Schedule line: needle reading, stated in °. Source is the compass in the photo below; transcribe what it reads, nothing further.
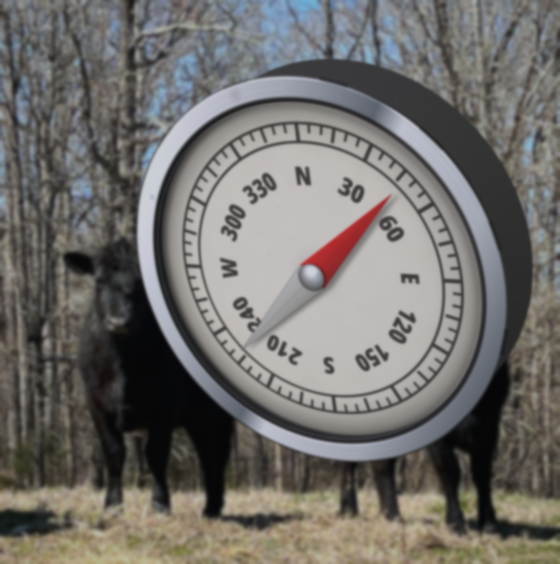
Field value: 47.5 °
